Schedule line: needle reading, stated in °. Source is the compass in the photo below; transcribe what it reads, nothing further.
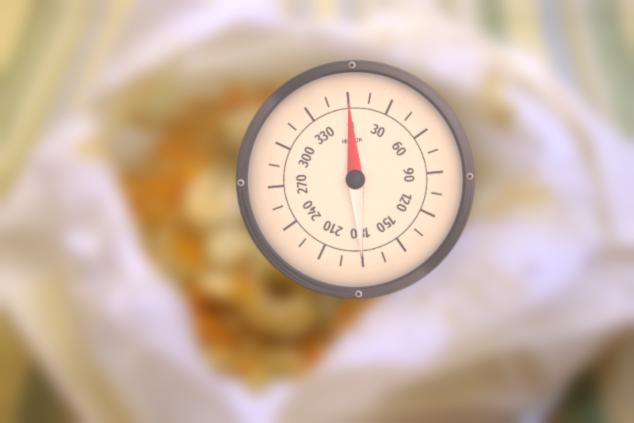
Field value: 0 °
